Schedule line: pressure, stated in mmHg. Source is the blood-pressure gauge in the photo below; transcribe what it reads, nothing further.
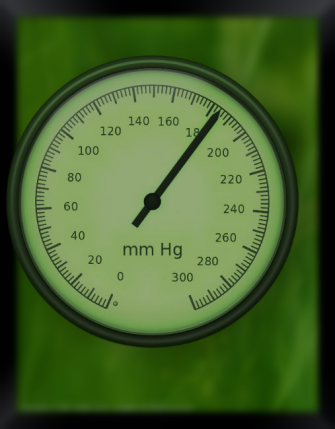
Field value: 184 mmHg
